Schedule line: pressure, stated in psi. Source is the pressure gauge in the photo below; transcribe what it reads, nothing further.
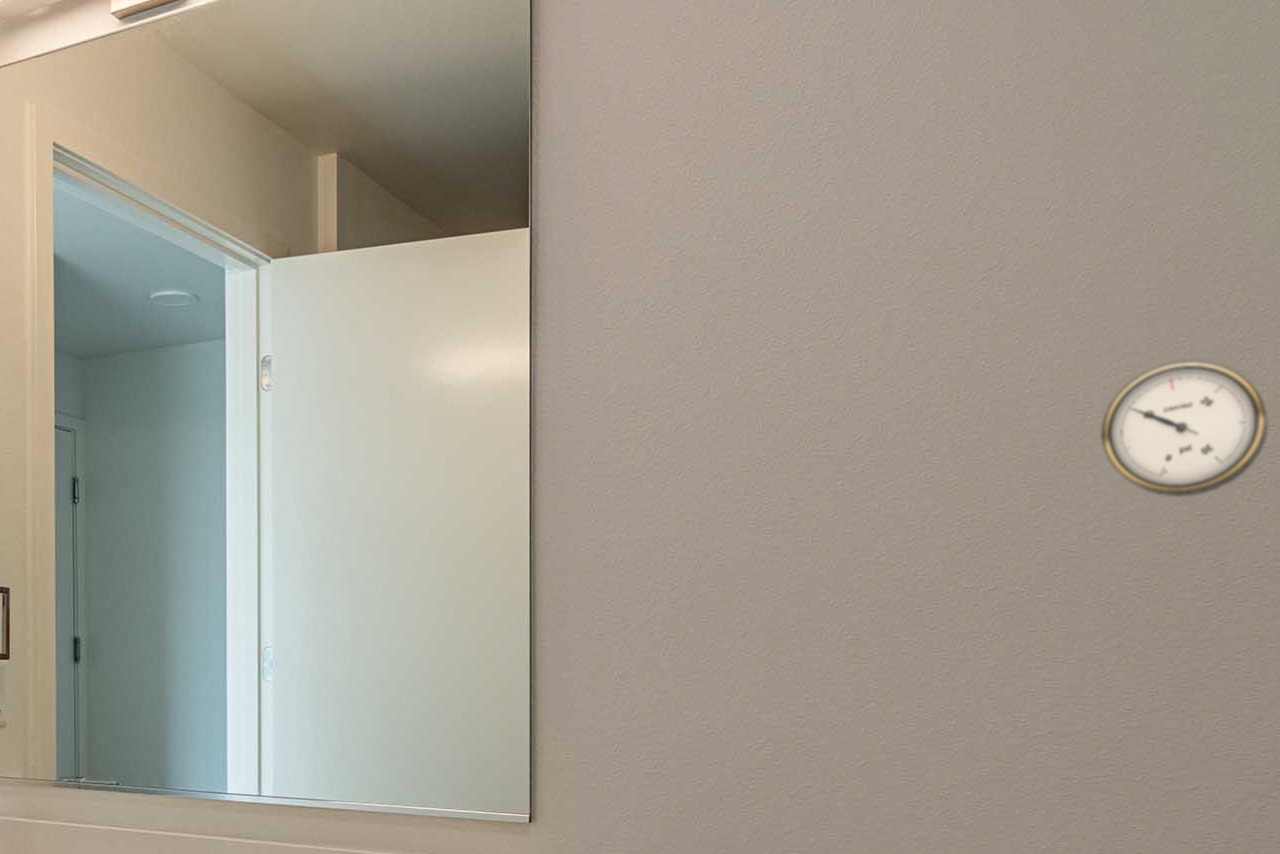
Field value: 10 psi
